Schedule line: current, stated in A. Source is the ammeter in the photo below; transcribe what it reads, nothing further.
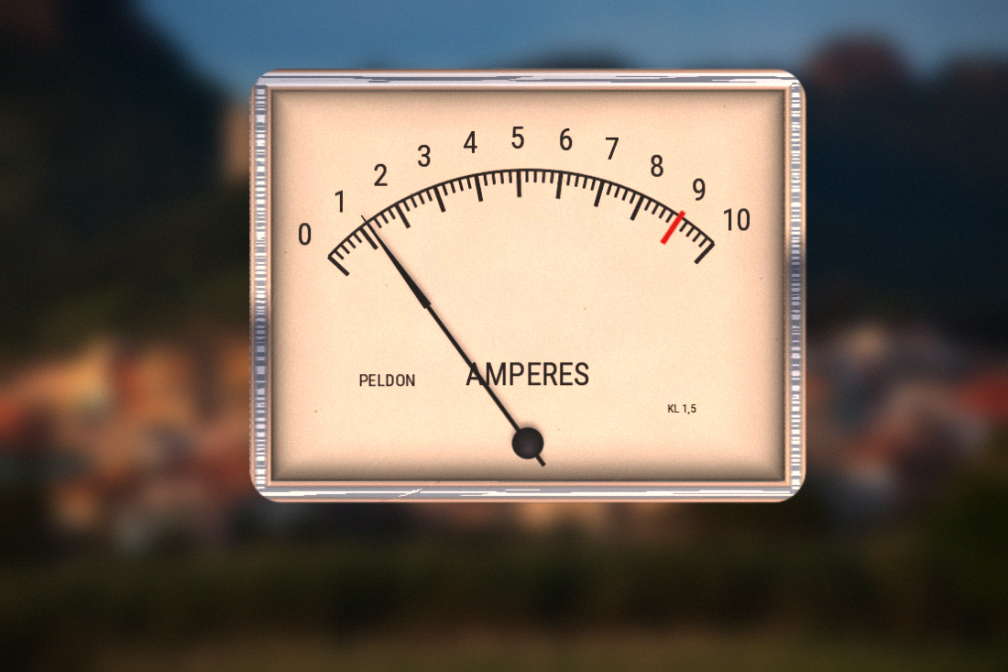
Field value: 1.2 A
